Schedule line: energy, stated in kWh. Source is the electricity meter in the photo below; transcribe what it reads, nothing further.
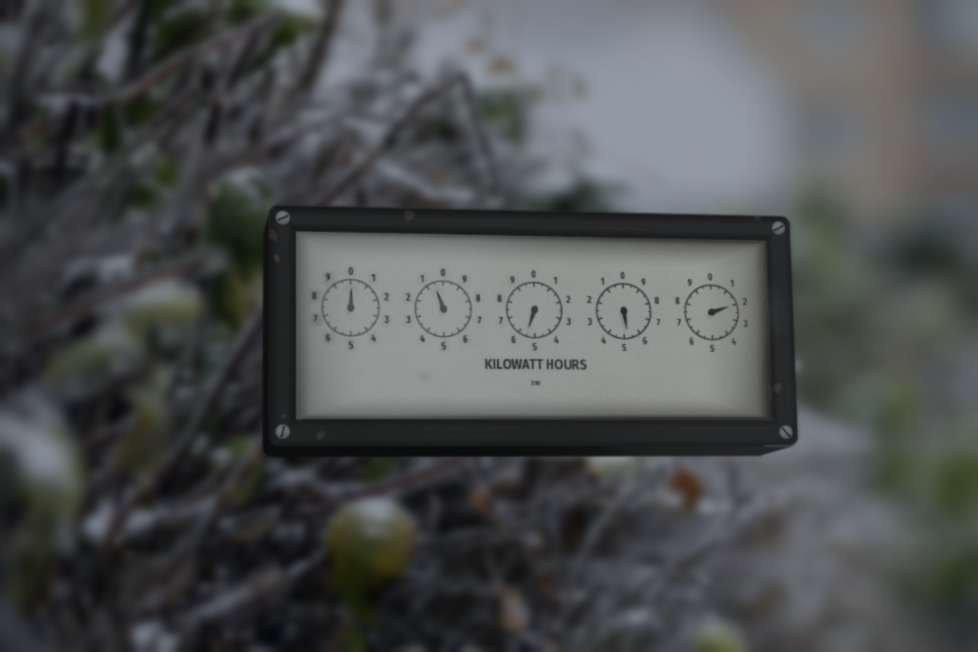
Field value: 552 kWh
